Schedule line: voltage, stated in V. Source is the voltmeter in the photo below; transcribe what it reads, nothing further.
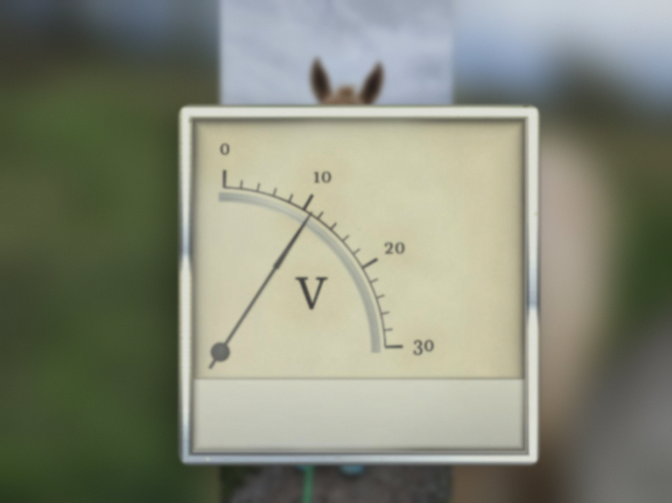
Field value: 11 V
